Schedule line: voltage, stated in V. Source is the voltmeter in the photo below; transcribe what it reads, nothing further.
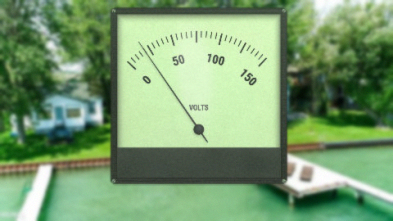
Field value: 20 V
